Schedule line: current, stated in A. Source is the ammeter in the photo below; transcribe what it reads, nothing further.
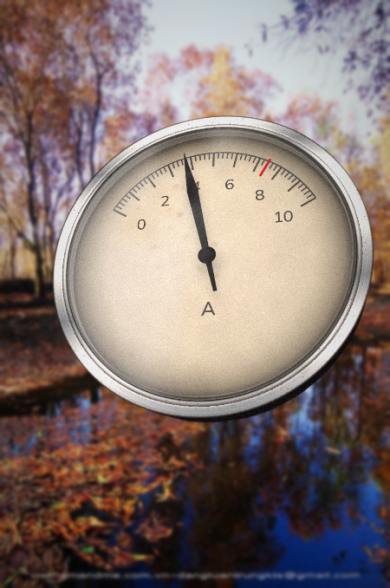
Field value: 3.8 A
